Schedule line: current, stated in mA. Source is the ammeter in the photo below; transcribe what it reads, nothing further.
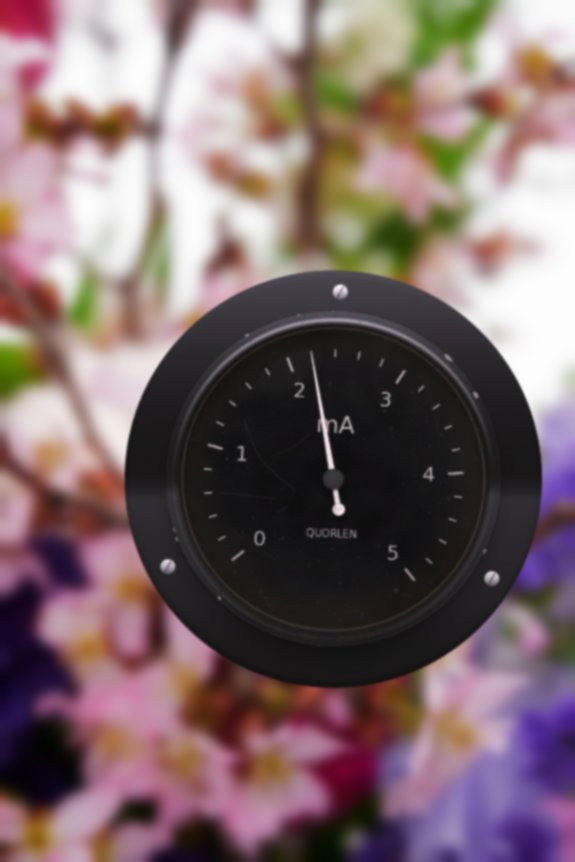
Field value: 2.2 mA
